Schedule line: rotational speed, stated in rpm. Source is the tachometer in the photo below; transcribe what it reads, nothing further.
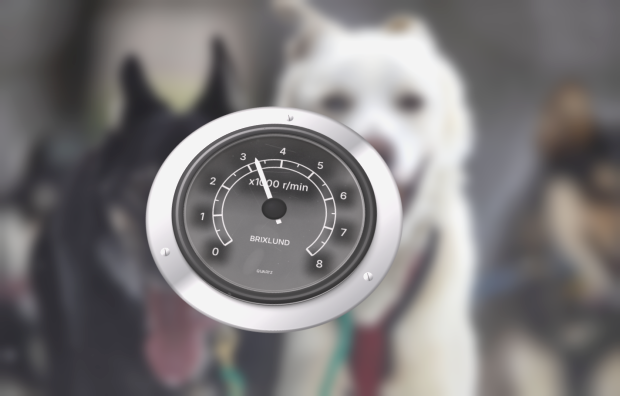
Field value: 3250 rpm
